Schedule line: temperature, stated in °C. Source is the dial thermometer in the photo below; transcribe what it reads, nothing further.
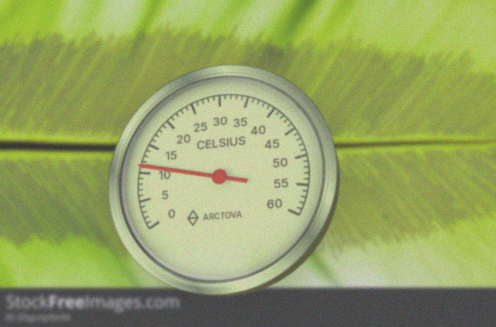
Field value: 11 °C
